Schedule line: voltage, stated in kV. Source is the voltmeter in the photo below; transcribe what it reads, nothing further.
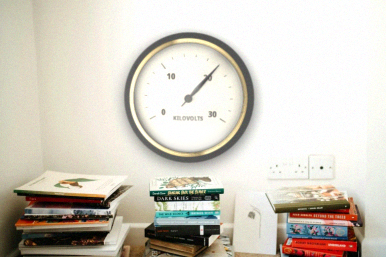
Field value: 20 kV
